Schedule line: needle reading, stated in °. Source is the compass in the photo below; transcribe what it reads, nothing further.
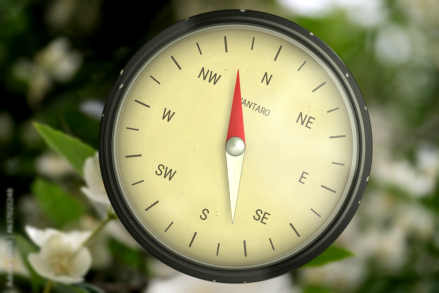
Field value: 337.5 °
